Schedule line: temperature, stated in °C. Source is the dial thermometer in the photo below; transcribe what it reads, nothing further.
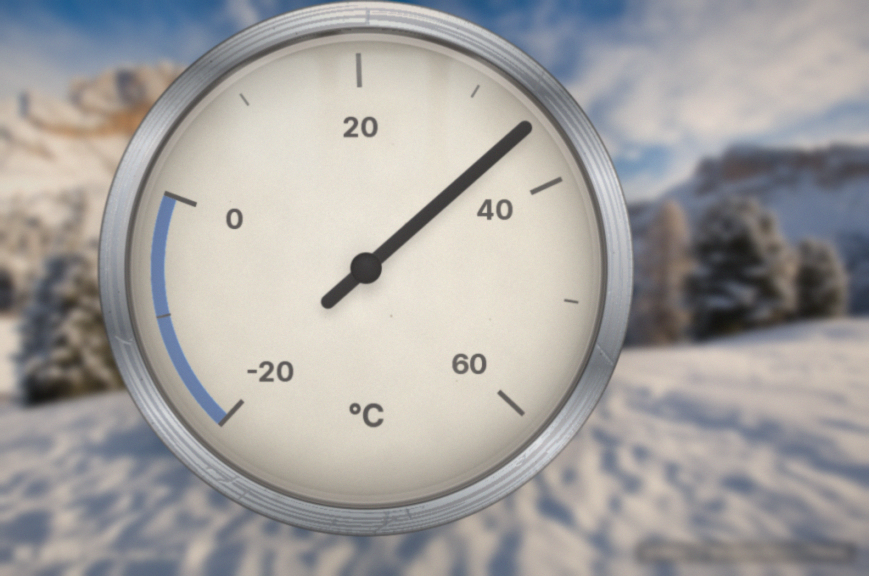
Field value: 35 °C
